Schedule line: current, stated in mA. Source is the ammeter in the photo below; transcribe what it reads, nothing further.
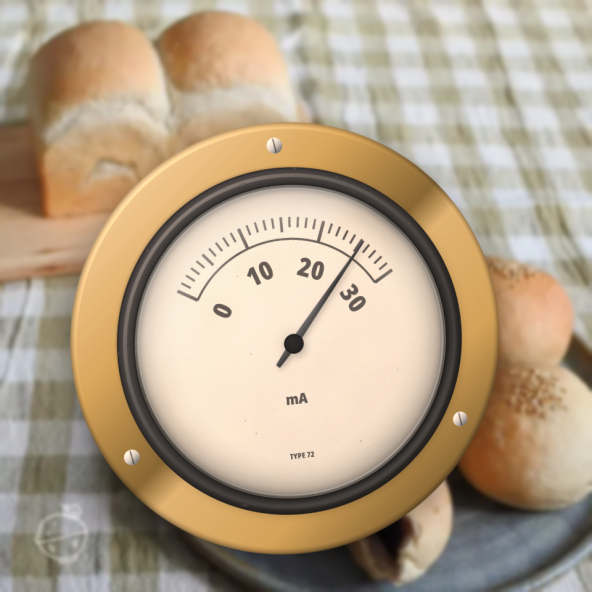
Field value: 25 mA
